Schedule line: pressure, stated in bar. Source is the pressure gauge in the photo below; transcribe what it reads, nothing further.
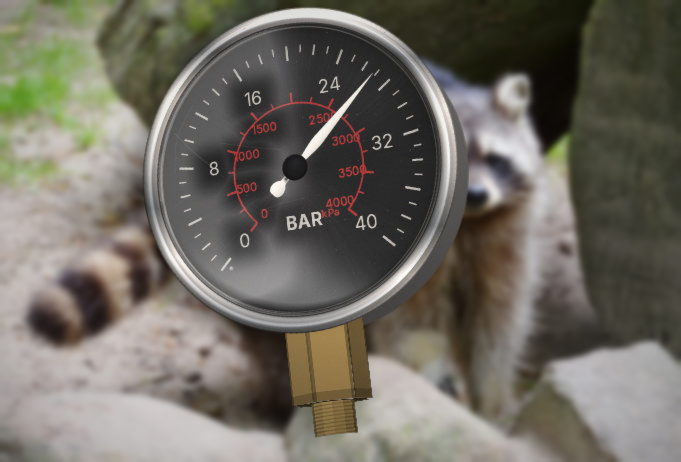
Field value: 27 bar
